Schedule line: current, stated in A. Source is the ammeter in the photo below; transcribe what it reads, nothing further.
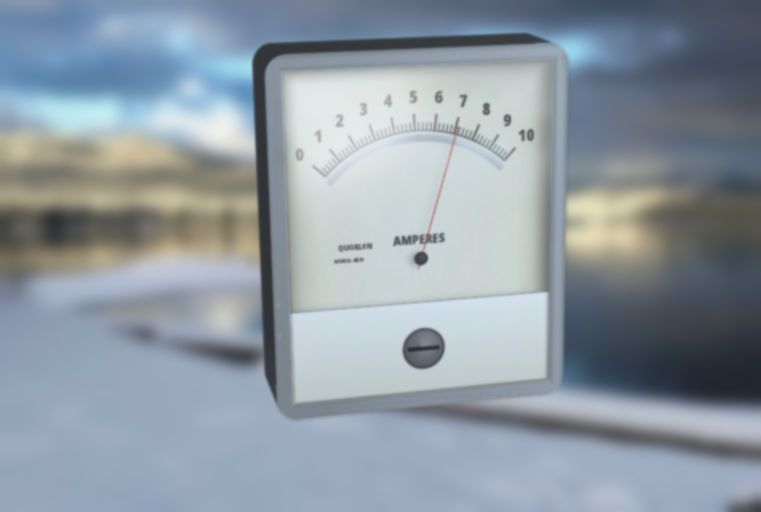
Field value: 7 A
